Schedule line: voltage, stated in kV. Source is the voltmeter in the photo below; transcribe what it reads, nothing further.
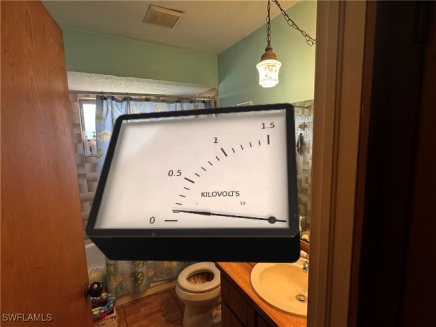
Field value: 0.1 kV
